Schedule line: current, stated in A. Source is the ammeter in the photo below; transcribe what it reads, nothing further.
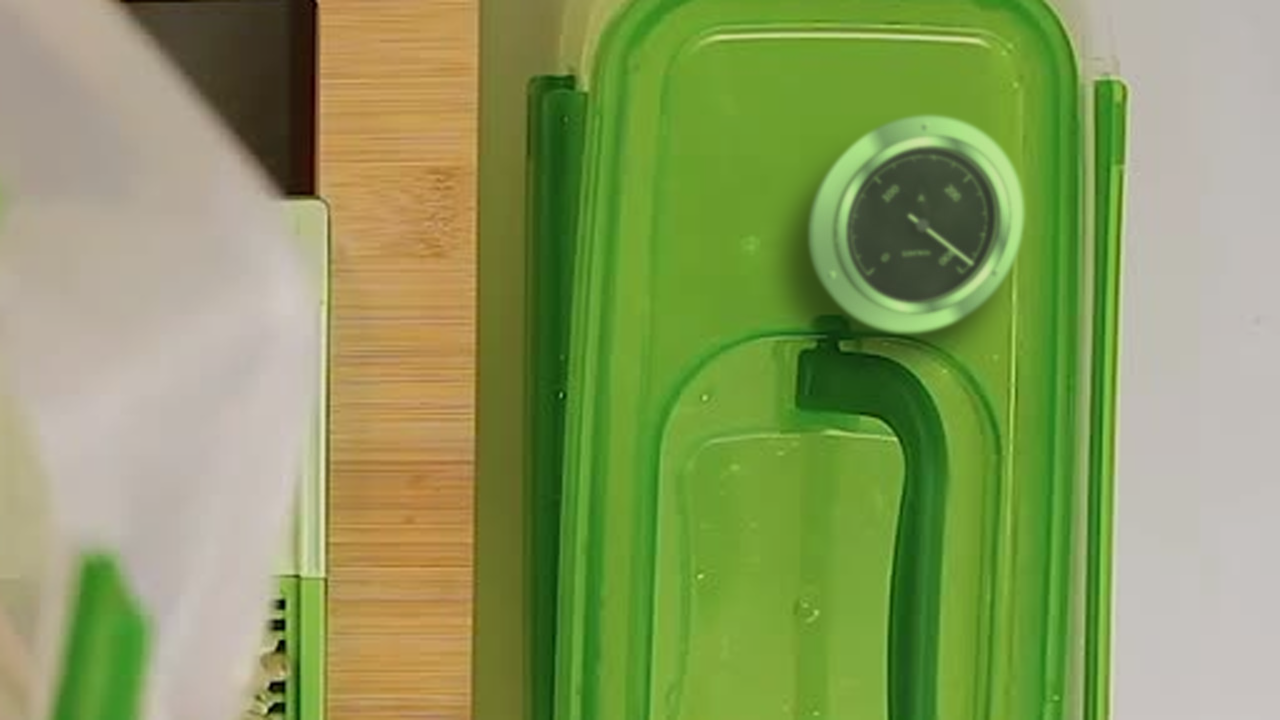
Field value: 290 A
